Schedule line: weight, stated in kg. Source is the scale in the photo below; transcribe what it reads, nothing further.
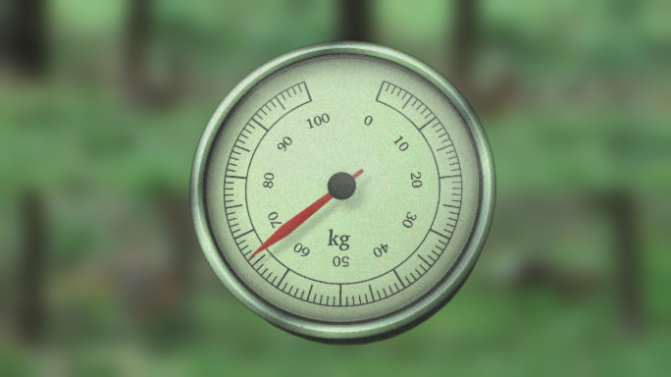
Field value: 66 kg
